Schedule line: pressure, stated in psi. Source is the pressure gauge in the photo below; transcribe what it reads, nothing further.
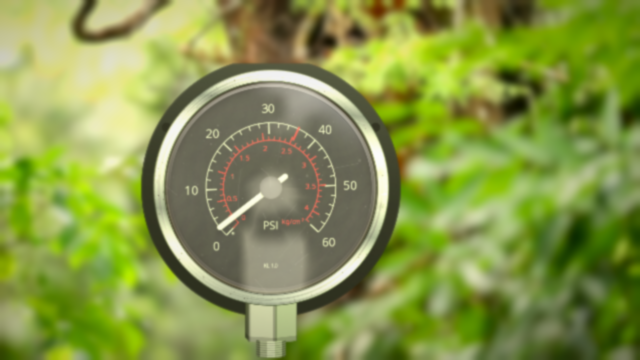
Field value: 2 psi
